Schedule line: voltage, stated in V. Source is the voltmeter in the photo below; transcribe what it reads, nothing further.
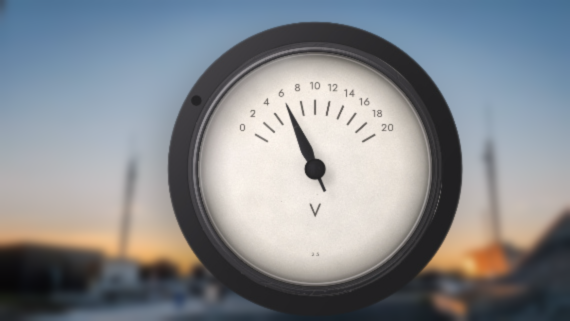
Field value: 6 V
